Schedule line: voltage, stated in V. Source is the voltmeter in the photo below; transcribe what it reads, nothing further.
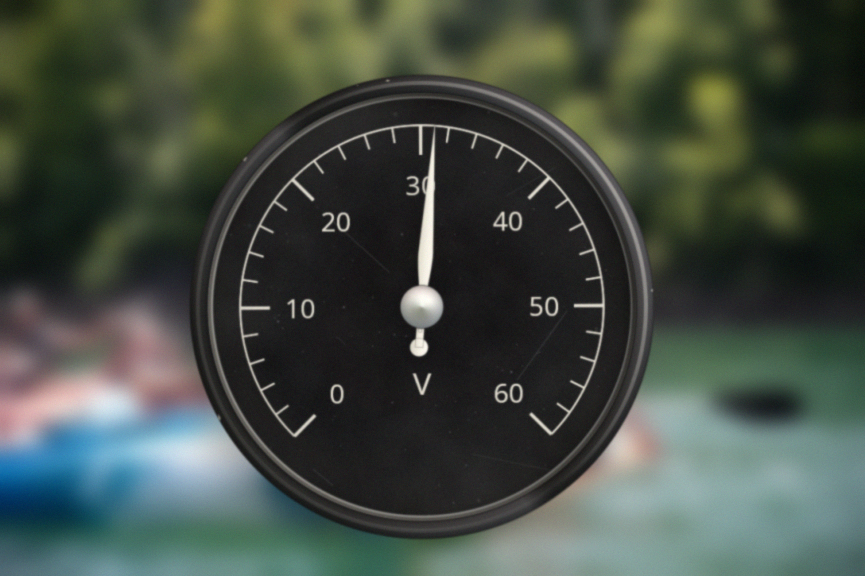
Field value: 31 V
